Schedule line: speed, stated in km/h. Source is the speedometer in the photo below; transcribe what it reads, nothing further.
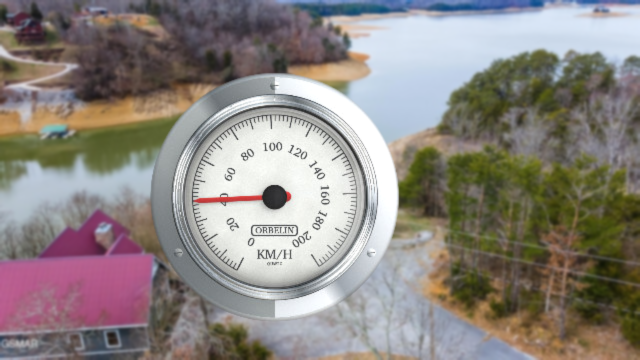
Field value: 40 km/h
